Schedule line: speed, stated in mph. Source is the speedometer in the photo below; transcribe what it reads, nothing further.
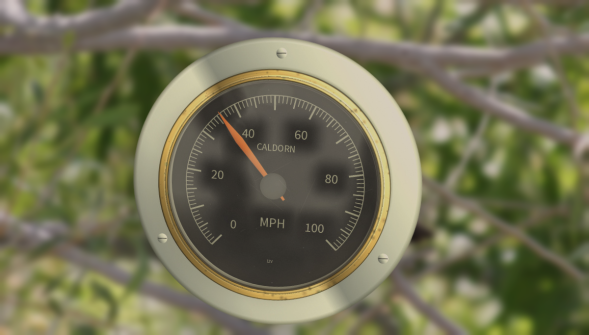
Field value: 36 mph
